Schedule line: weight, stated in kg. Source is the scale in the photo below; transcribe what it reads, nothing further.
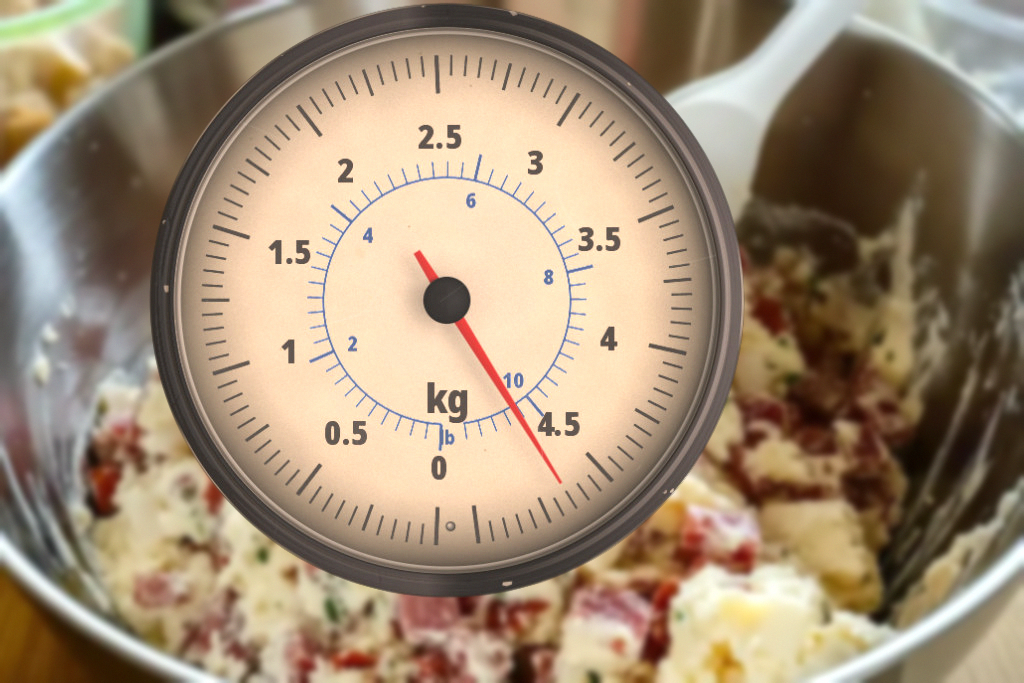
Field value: 4.65 kg
